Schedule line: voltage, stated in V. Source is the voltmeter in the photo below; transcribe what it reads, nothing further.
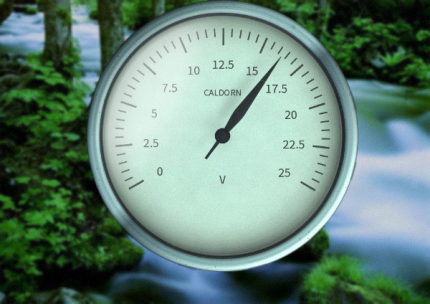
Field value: 16.25 V
